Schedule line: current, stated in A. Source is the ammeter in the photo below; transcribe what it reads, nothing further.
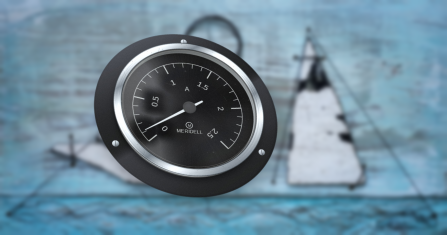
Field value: 0.1 A
